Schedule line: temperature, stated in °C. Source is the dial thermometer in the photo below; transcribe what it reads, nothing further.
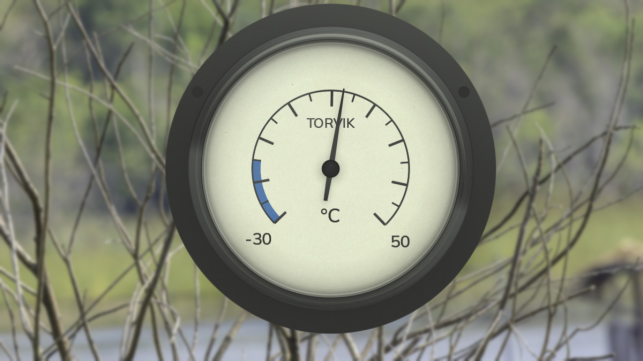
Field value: 12.5 °C
